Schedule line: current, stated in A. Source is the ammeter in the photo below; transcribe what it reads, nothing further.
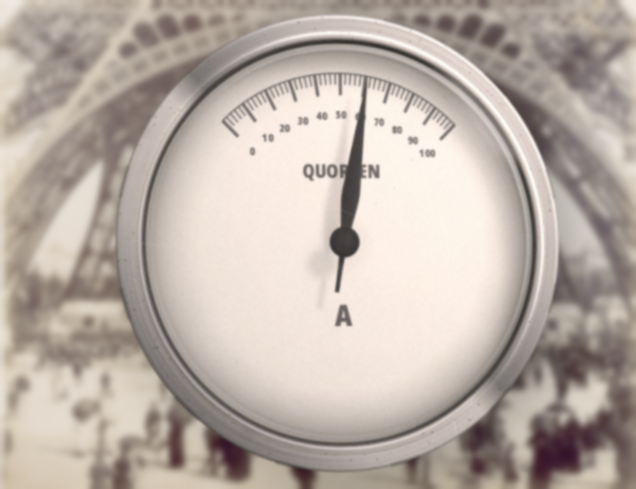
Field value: 60 A
